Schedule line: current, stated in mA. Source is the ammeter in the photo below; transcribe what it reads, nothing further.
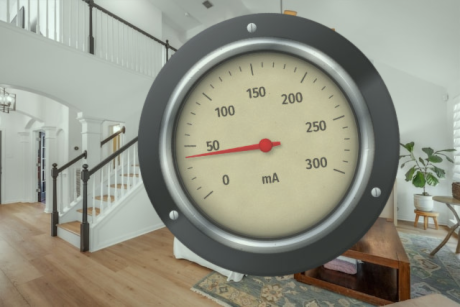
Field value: 40 mA
